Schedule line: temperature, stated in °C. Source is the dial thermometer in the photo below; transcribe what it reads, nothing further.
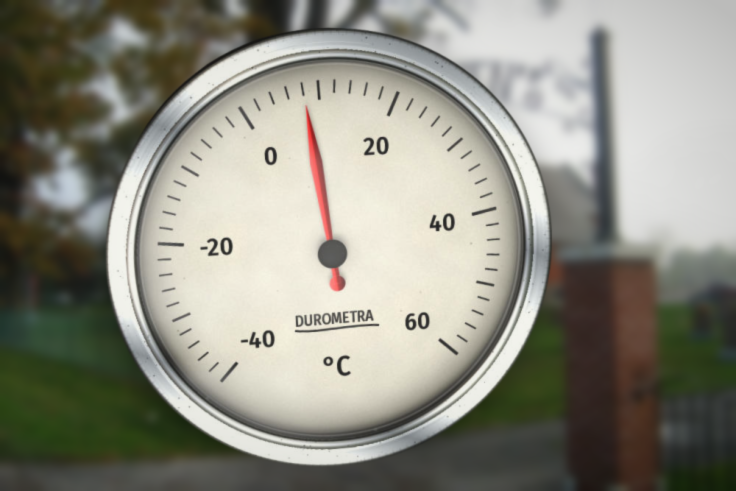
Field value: 8 °C
